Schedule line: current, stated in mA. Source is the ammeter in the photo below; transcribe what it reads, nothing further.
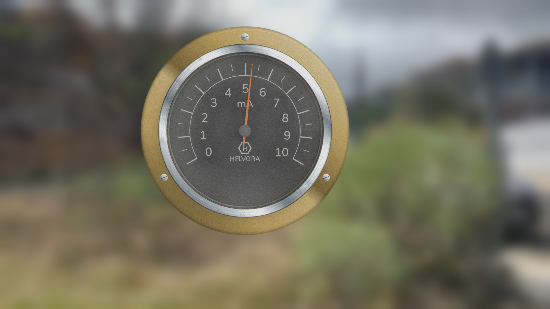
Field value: 5.25 mA
